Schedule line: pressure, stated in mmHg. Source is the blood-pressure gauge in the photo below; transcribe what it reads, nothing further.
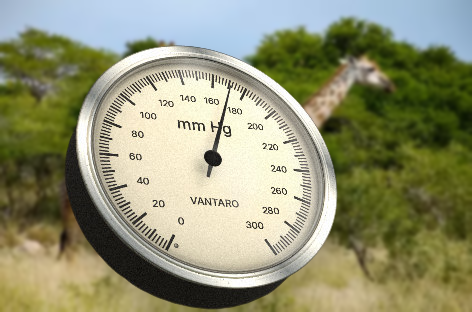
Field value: 170 mmHg
